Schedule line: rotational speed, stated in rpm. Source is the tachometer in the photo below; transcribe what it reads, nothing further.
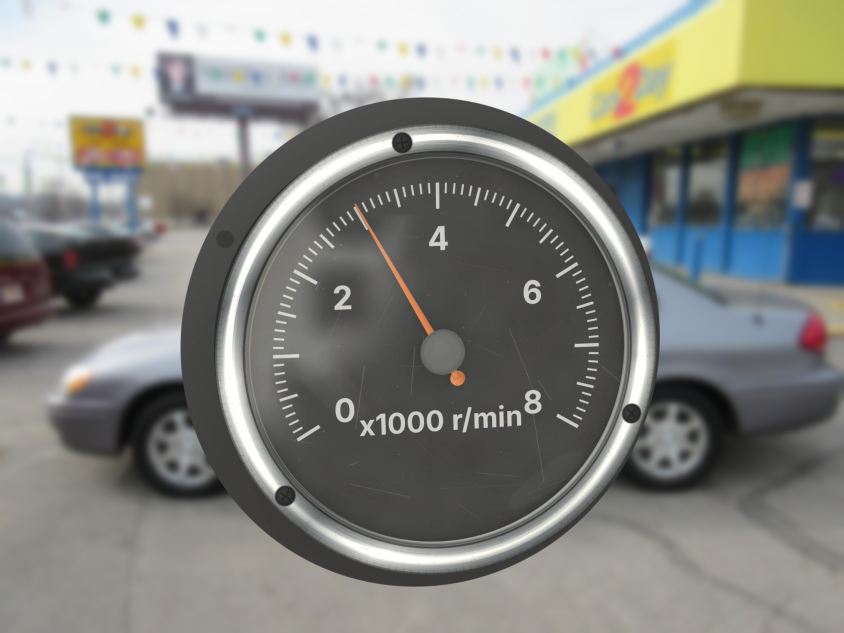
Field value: 3000 rpm
